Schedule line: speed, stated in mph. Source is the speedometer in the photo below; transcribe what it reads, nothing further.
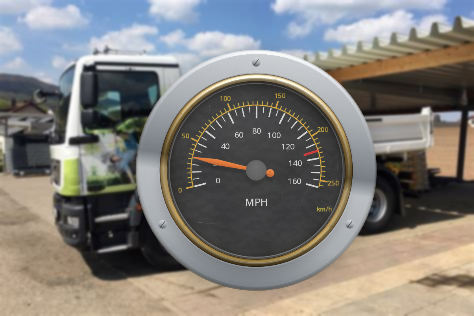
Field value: 20 mph
